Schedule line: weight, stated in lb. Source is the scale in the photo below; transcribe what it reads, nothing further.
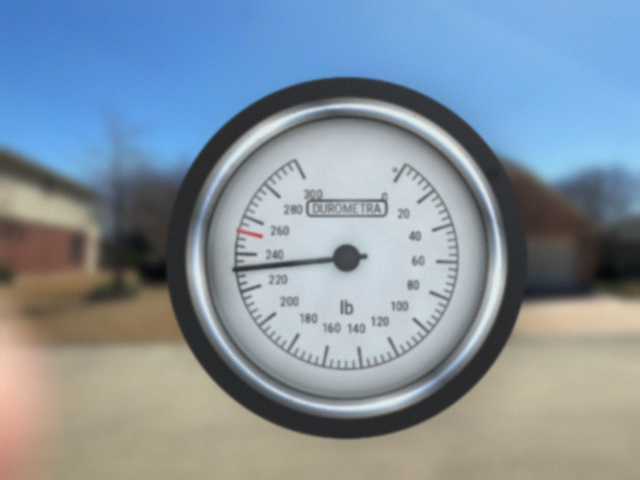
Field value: 232 lb
